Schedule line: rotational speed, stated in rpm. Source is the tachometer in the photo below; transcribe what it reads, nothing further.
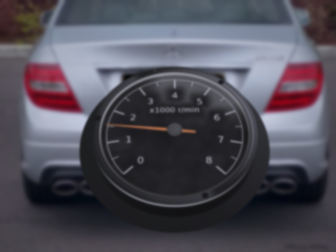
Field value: 1500 rpm
